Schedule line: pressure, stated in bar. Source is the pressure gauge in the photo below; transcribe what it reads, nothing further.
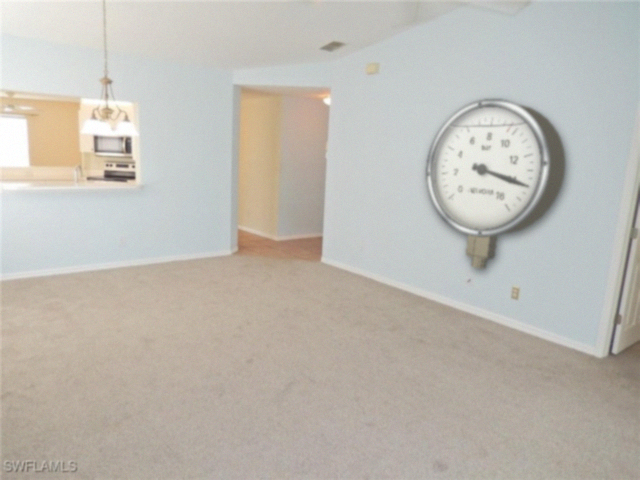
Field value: 14 bar
